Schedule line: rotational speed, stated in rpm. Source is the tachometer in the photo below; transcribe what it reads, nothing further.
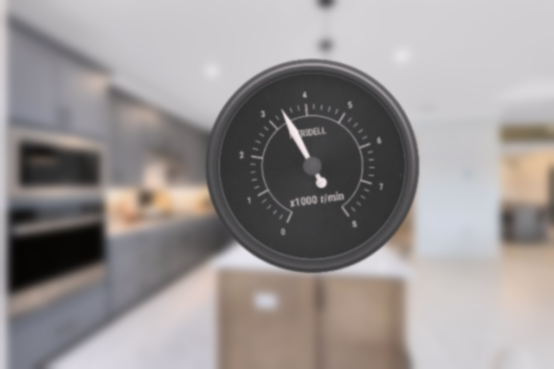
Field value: 3400 rpm
